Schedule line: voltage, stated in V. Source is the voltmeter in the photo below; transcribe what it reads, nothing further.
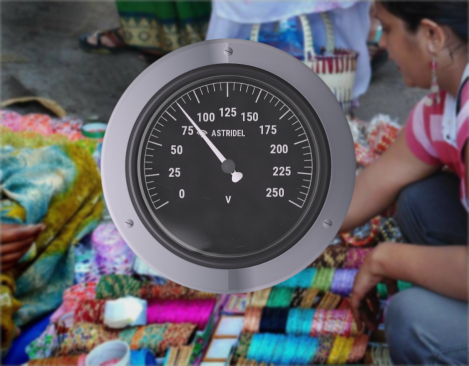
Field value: 85 V
